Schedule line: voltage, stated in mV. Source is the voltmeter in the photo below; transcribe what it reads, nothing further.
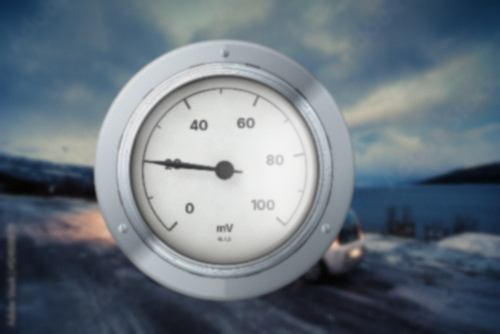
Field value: 20 mV
